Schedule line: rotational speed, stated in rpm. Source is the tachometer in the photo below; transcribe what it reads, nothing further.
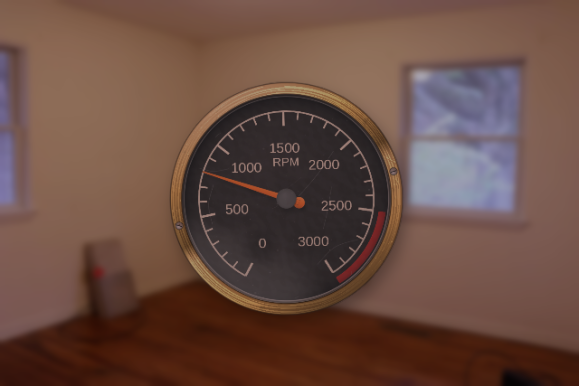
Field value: 800 rpm
